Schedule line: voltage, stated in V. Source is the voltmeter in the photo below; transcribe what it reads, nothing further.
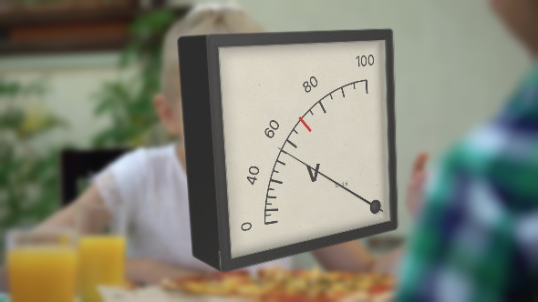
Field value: 55 V
